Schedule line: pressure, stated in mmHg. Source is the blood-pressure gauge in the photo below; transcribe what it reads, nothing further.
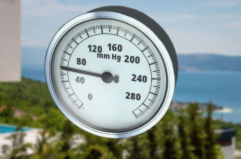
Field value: 60 mmHg
